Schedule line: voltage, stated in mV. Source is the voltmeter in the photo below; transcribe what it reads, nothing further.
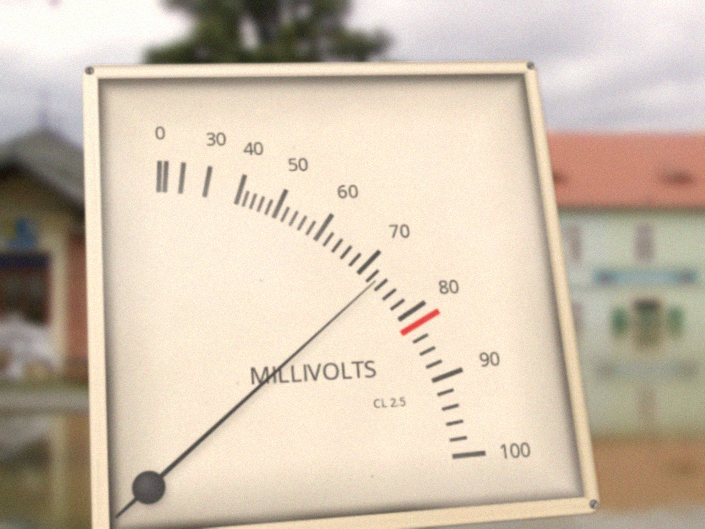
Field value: 73 mV
